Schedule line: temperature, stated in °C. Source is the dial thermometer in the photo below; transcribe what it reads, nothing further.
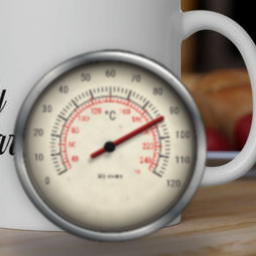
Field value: 90 °C
